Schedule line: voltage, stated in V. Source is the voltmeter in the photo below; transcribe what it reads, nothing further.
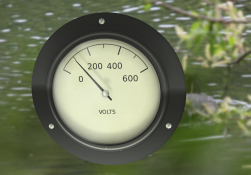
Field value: 100 V
